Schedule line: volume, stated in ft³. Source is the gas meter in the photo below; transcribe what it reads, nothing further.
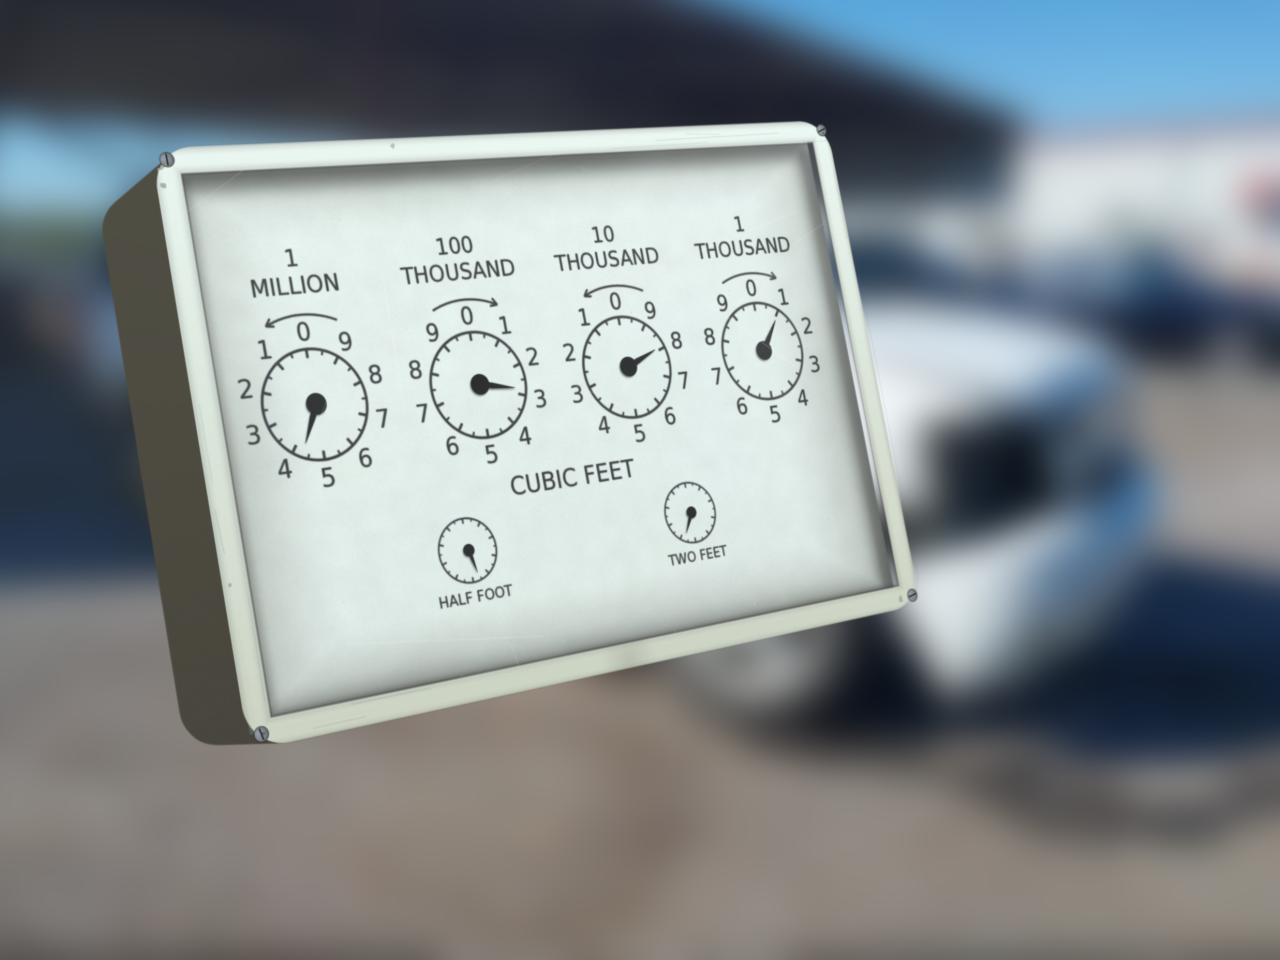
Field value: 428100 ft³
